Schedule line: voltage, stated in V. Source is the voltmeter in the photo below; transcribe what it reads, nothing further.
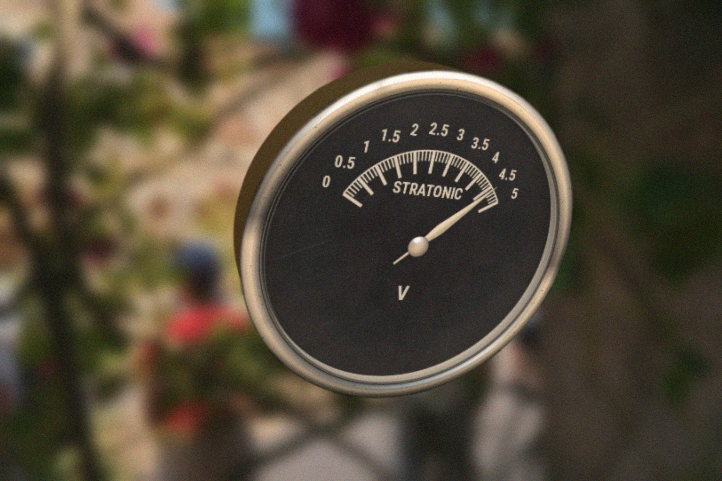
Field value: 4.5 V
